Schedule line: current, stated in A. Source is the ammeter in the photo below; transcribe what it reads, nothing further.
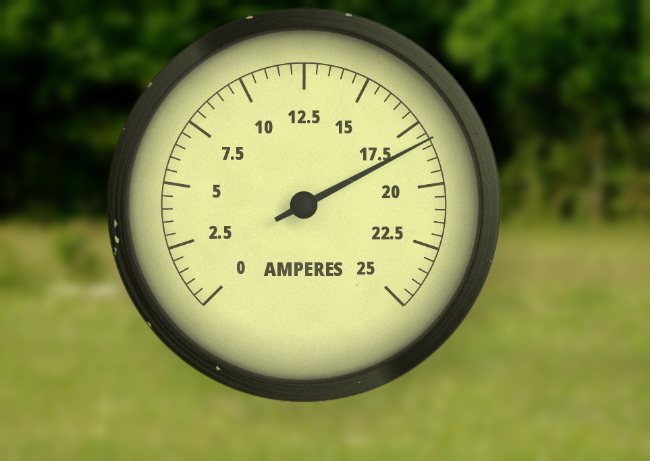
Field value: 18.25 A
